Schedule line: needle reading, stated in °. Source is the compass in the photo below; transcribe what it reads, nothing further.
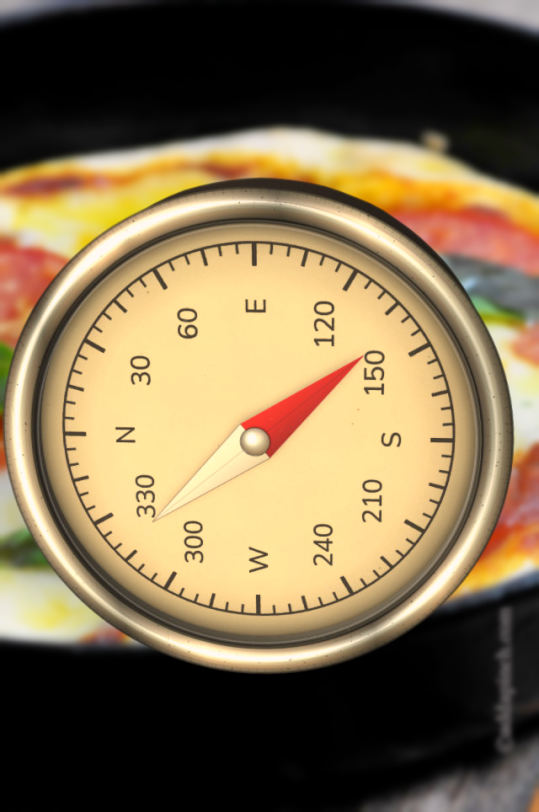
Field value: 140 °
